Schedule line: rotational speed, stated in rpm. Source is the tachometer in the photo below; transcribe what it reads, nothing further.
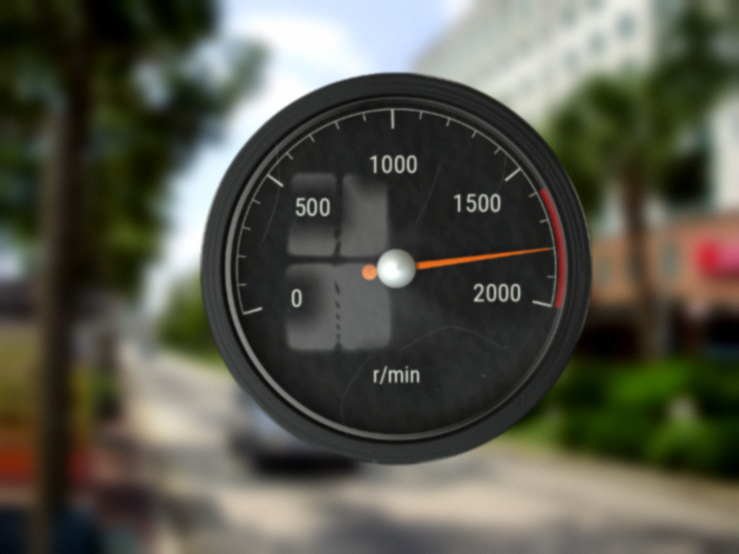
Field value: 1800 rpm
